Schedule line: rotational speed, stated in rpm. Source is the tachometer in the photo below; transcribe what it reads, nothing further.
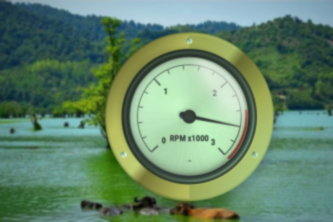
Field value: 2600 rpm
